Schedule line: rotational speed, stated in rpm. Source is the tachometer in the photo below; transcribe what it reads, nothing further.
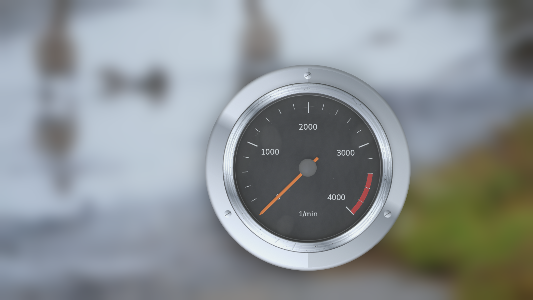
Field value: 0 rpm
